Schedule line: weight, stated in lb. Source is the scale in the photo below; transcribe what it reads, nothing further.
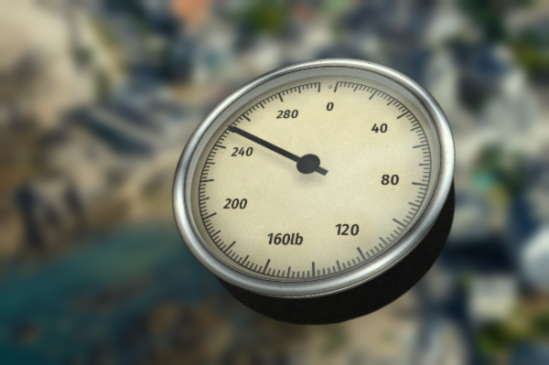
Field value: 250 lb
